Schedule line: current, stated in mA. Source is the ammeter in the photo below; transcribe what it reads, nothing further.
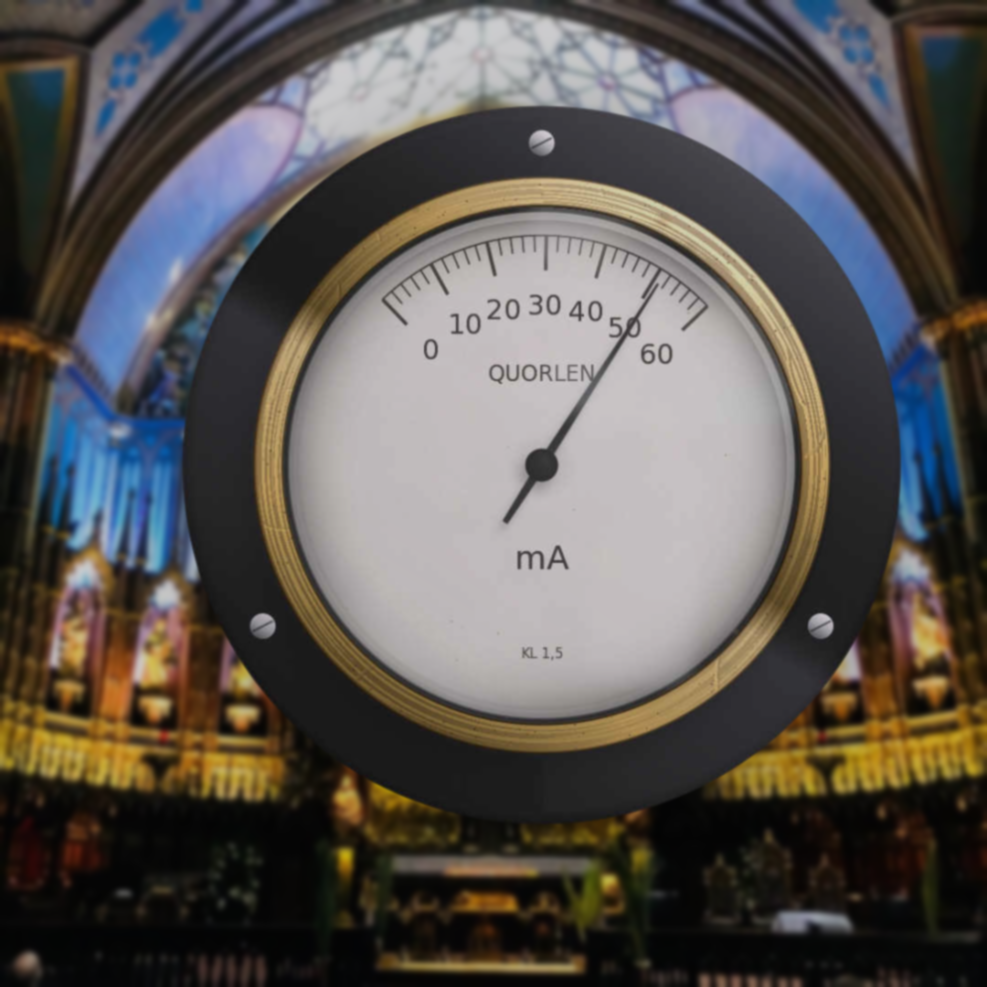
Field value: 51 mA
